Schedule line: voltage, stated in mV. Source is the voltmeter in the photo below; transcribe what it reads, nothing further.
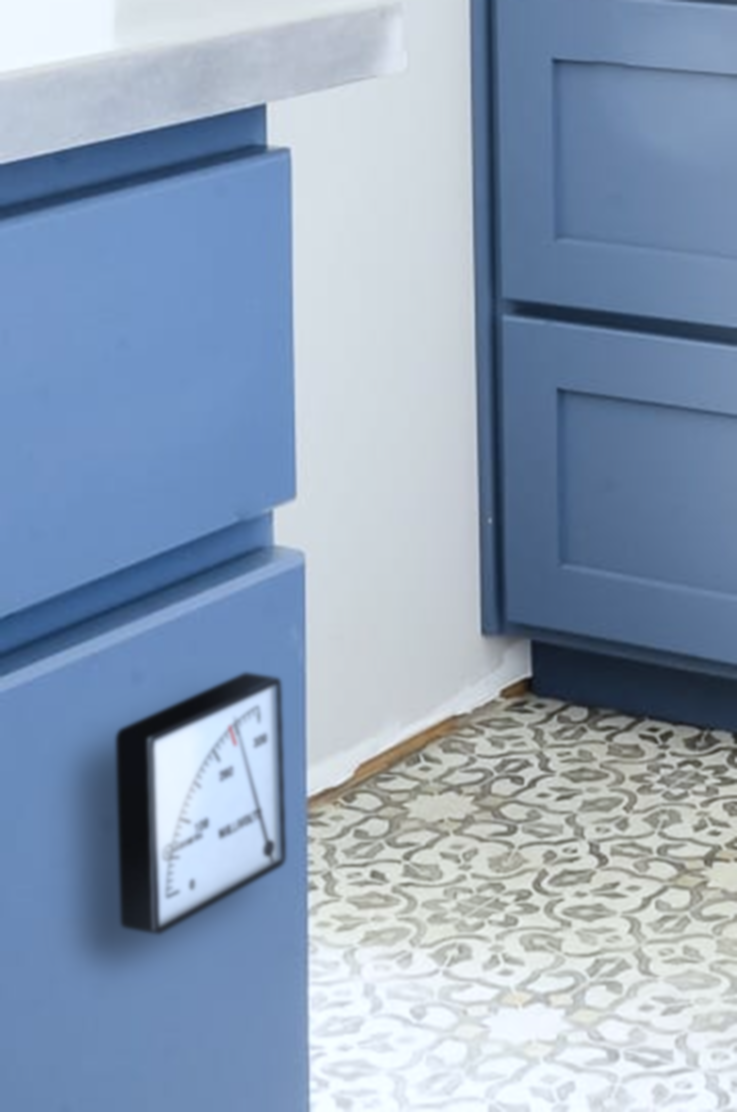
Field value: 250 mV
